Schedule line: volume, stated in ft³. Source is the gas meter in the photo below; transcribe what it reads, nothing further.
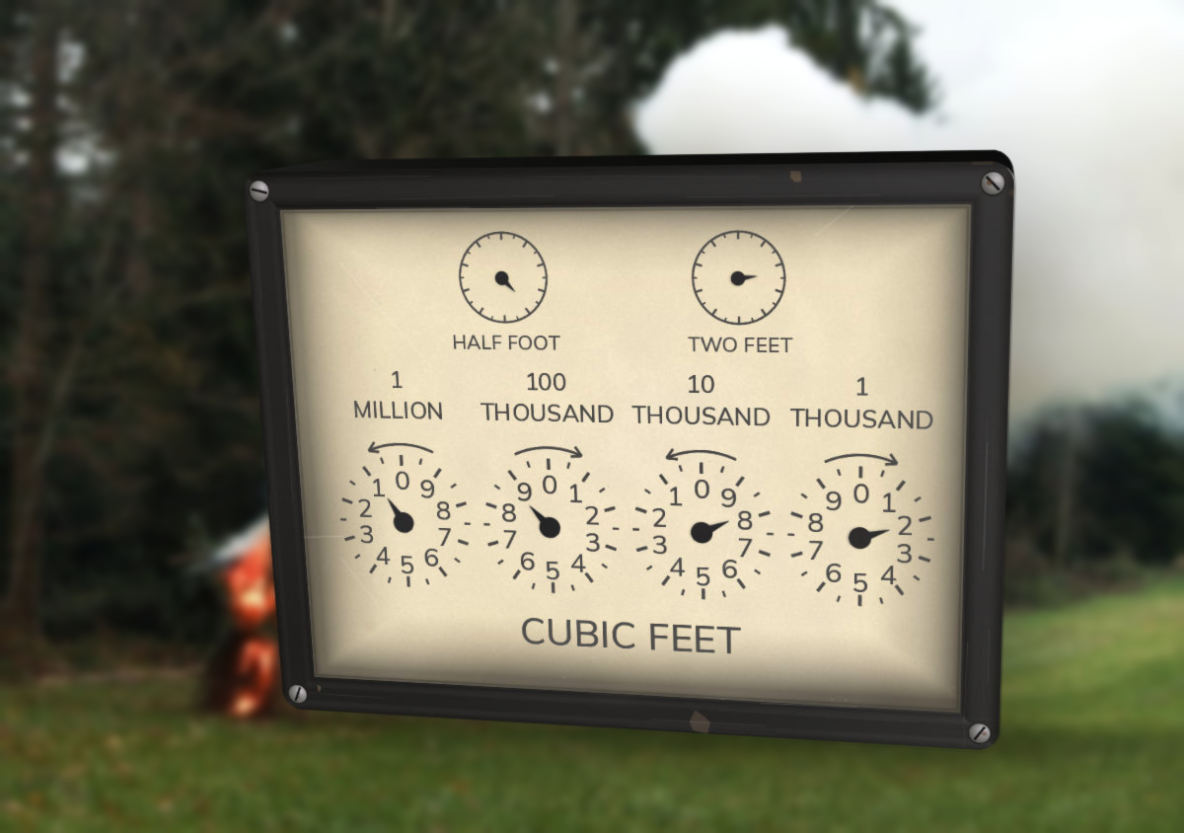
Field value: 88200 ft³
